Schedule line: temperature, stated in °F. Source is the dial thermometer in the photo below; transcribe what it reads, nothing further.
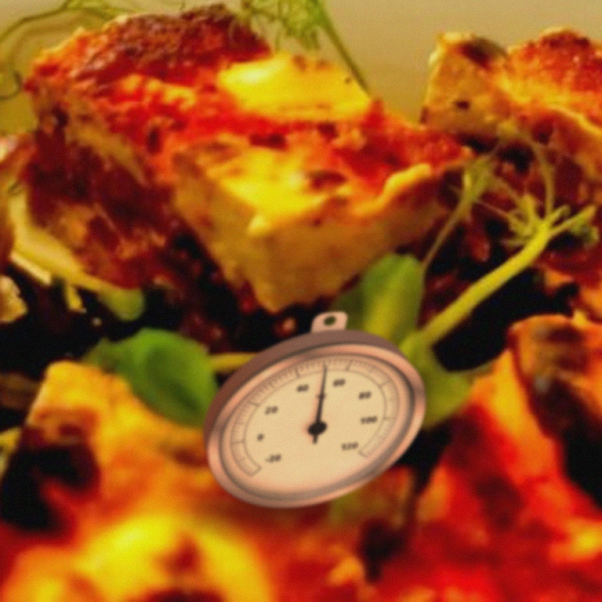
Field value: 50 °F
